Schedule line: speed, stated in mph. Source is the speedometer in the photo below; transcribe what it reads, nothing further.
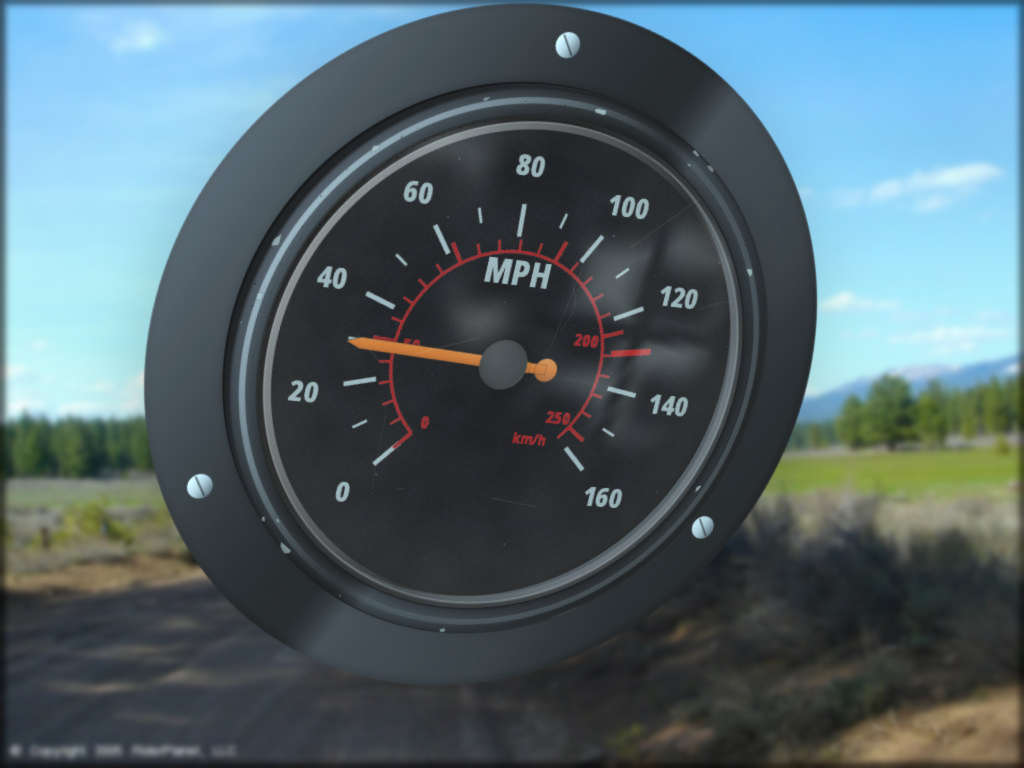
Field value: 30 mph
